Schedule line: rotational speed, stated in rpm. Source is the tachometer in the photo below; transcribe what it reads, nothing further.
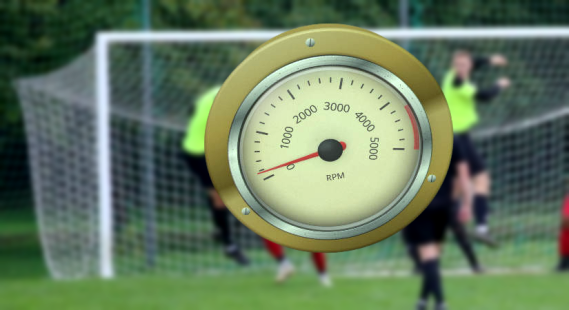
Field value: 200 rpm
